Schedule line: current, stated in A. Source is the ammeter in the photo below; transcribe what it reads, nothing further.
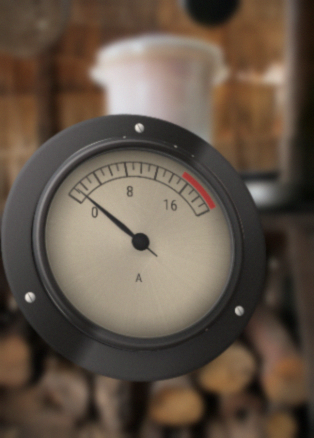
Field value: 1 A
